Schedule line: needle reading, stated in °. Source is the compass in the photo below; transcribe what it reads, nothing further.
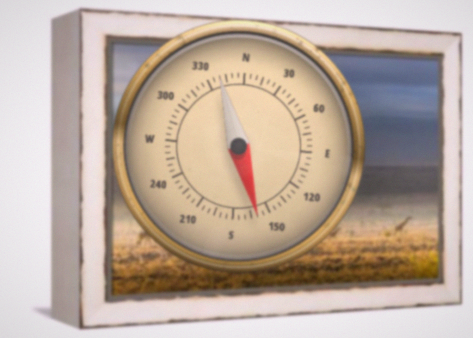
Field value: 160 °
